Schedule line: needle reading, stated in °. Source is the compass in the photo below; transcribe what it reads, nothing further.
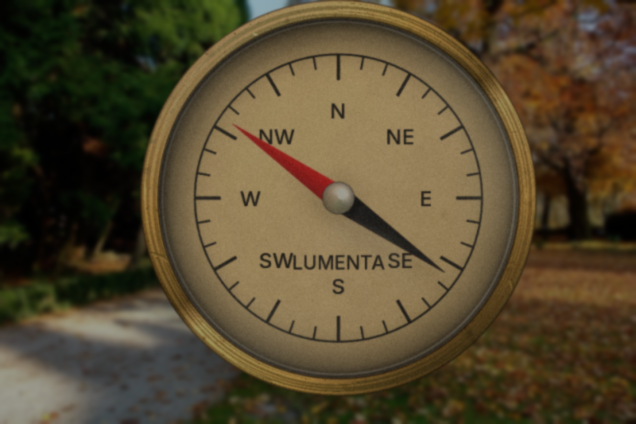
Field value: 305 °
